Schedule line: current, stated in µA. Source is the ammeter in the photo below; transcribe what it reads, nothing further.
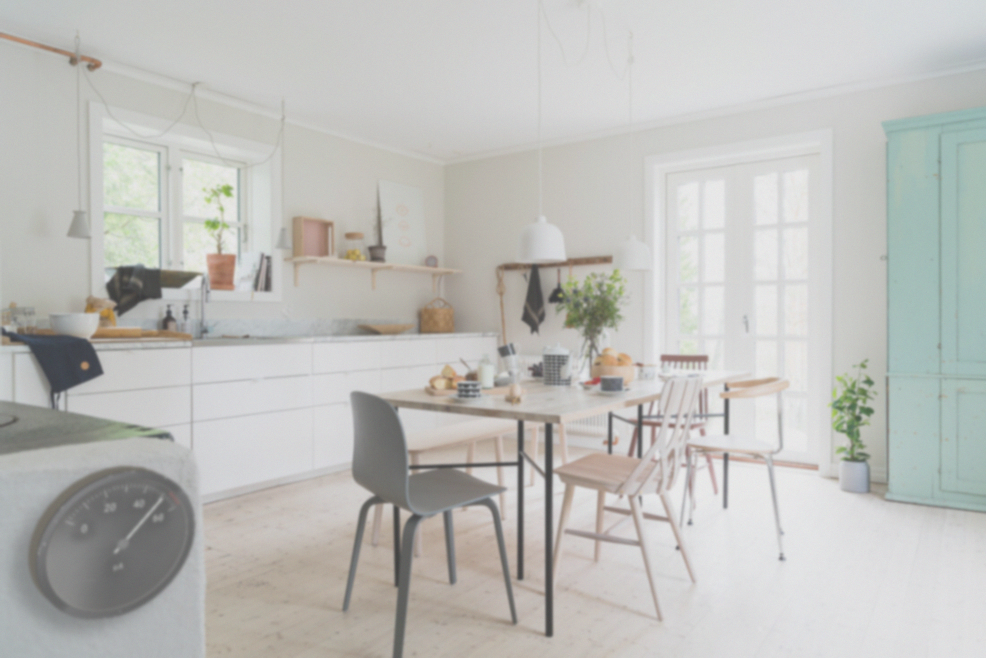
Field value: 50 µA
